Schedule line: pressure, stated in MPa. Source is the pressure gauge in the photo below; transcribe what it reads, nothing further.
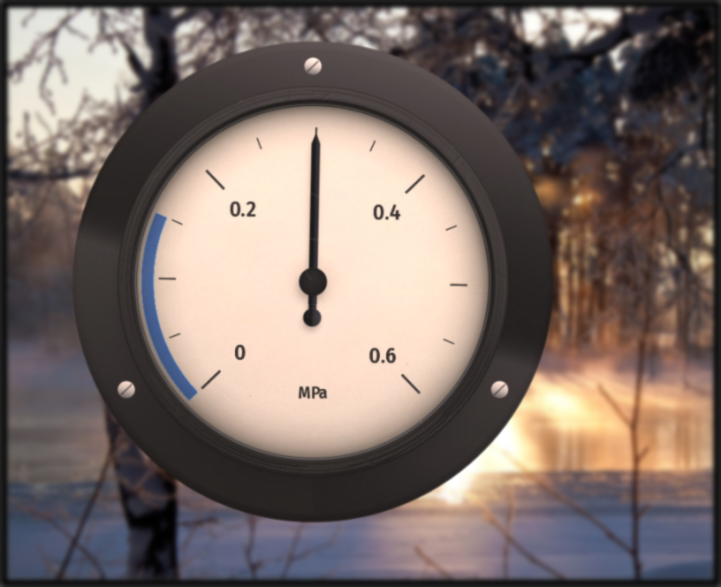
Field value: 0.3 MPa
